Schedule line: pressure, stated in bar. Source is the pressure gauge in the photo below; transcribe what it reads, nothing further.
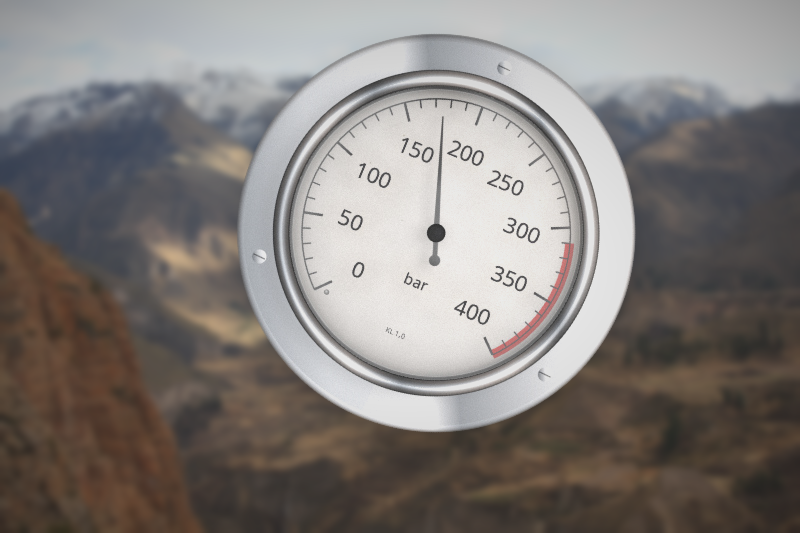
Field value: 175 bar
